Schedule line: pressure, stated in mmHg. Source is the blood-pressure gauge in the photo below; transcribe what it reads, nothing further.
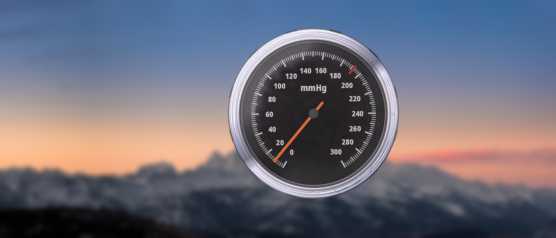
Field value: 10 mmHg
